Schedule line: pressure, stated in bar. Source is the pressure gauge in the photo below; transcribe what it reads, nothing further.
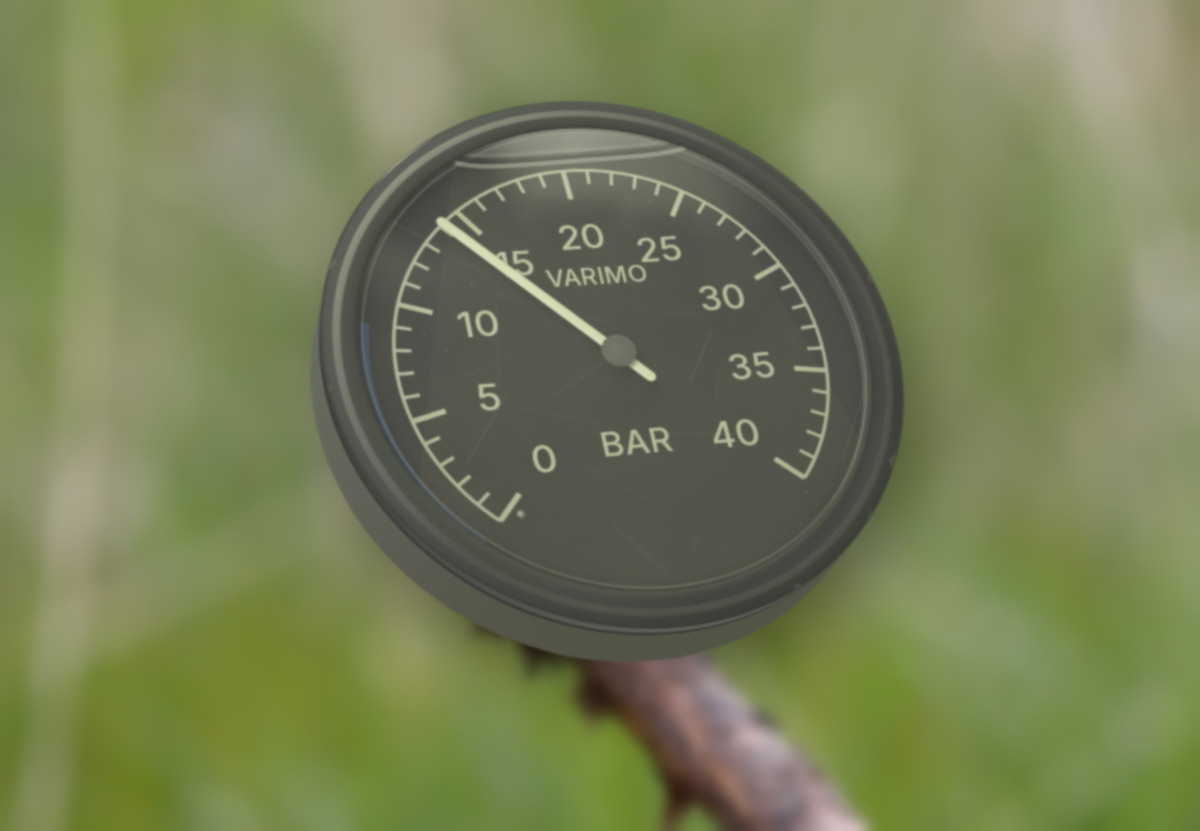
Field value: 14 bar
